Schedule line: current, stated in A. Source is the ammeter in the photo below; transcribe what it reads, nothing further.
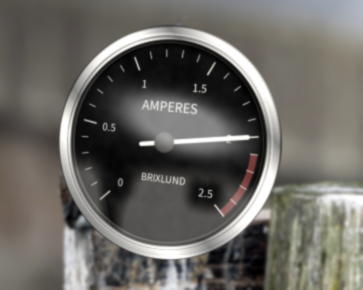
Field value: 2 A
